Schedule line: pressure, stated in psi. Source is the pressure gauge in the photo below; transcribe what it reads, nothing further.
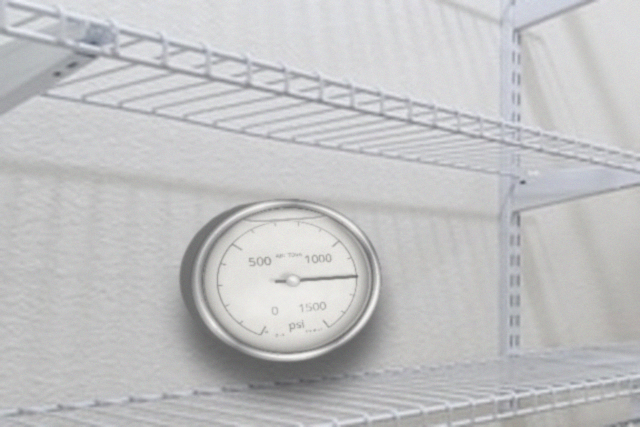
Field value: 1200 psi
